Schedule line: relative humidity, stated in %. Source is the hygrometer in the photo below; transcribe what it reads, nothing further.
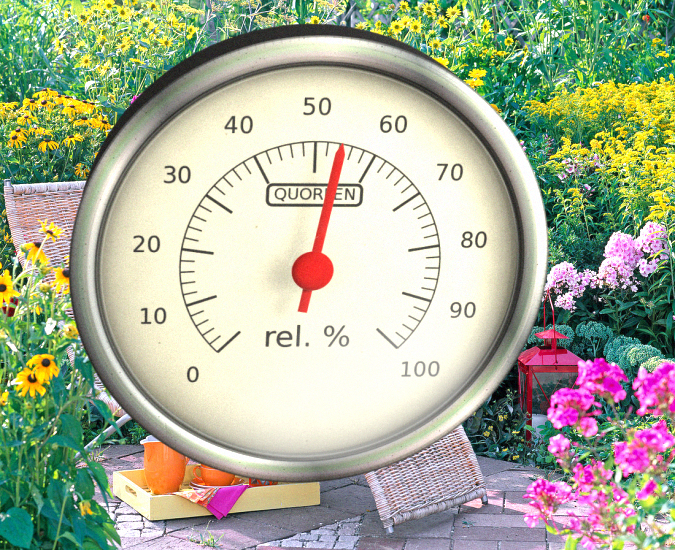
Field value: 54 %
